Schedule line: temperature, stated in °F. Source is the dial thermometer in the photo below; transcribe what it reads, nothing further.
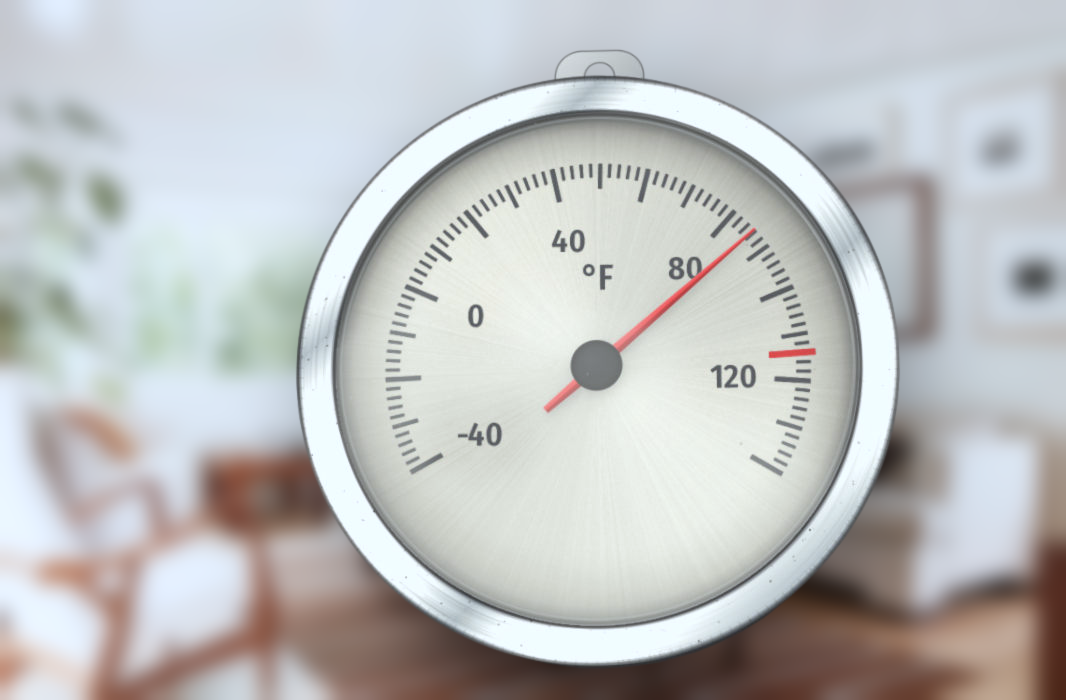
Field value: 86 °F
